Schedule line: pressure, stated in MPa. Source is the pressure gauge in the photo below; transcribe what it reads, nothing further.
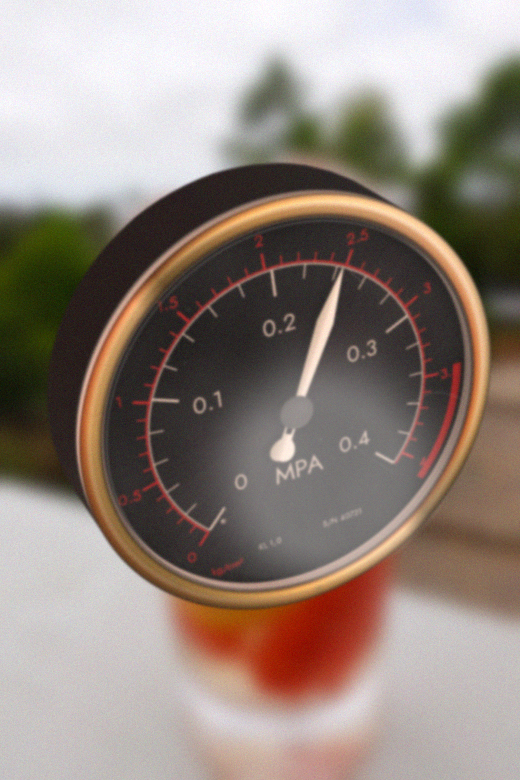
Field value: 0.24 MPa
